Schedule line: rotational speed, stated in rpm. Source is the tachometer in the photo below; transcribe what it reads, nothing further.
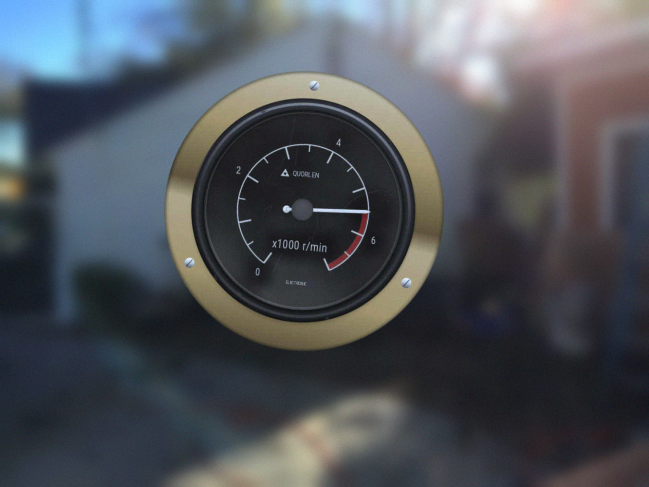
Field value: 5500 rpm
